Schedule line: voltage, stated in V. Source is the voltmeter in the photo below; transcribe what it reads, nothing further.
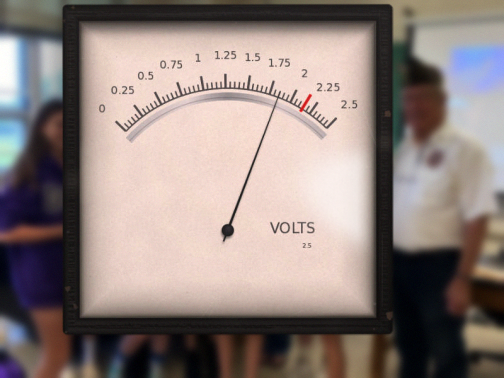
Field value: 1.85 V
